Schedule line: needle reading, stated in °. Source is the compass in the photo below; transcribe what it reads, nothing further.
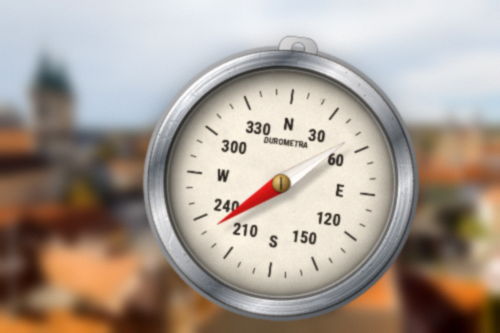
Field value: 230 °
